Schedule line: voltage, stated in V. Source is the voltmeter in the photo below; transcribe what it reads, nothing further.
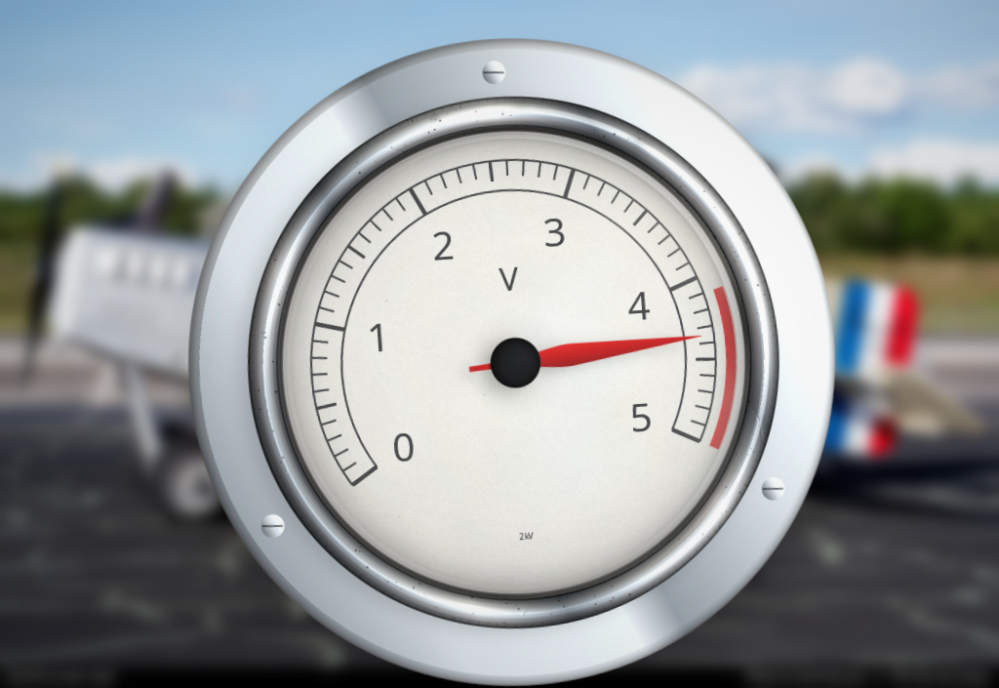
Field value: 4.35 V
